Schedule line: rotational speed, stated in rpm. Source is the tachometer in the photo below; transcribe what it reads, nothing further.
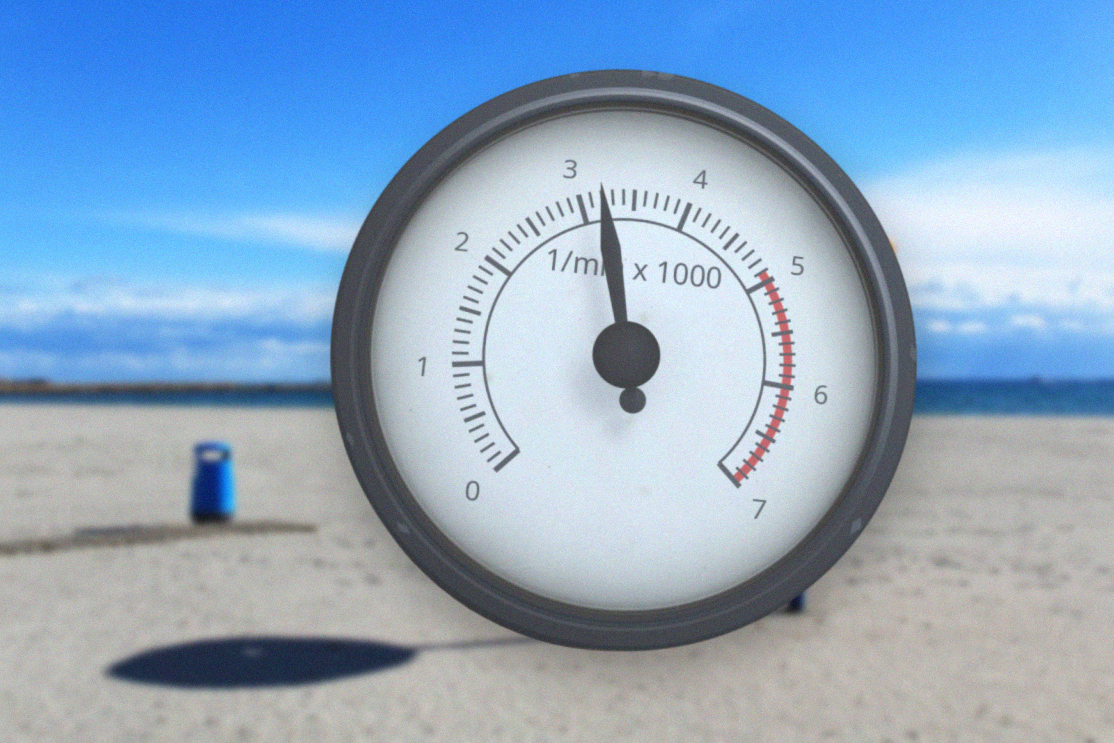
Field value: 3200 rpm
